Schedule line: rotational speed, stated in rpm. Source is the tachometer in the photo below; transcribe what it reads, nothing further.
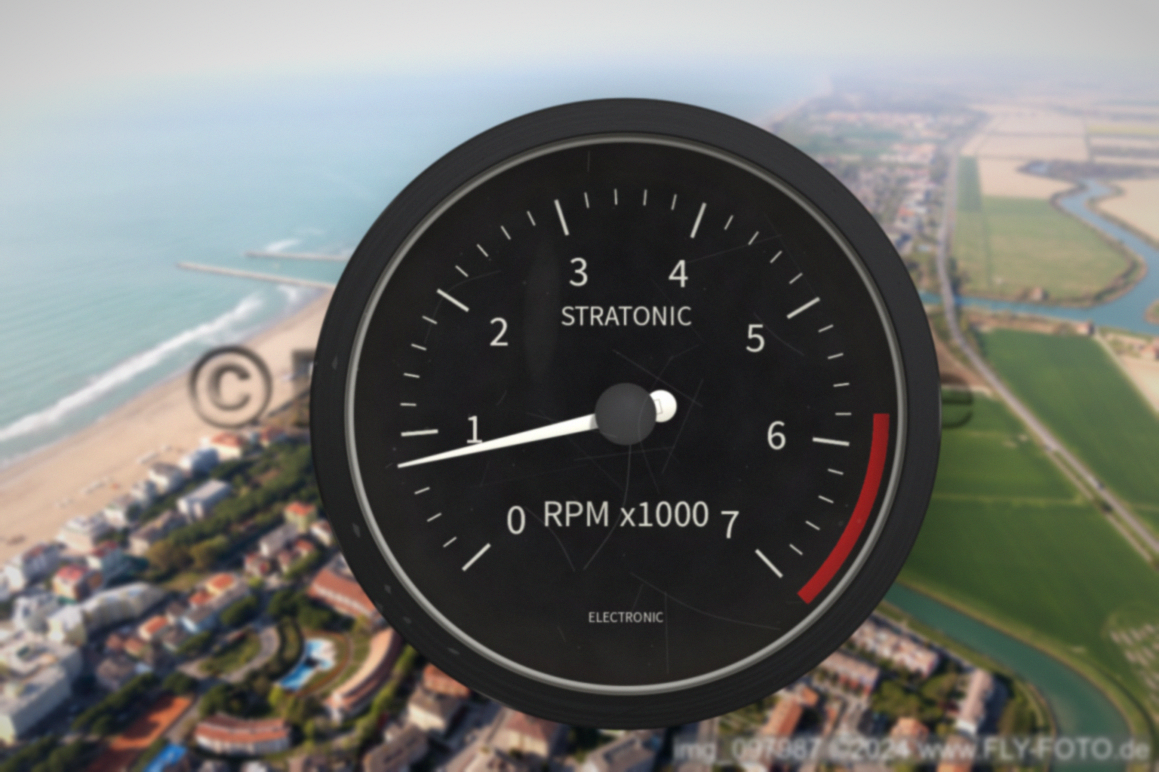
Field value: 800 rpm
